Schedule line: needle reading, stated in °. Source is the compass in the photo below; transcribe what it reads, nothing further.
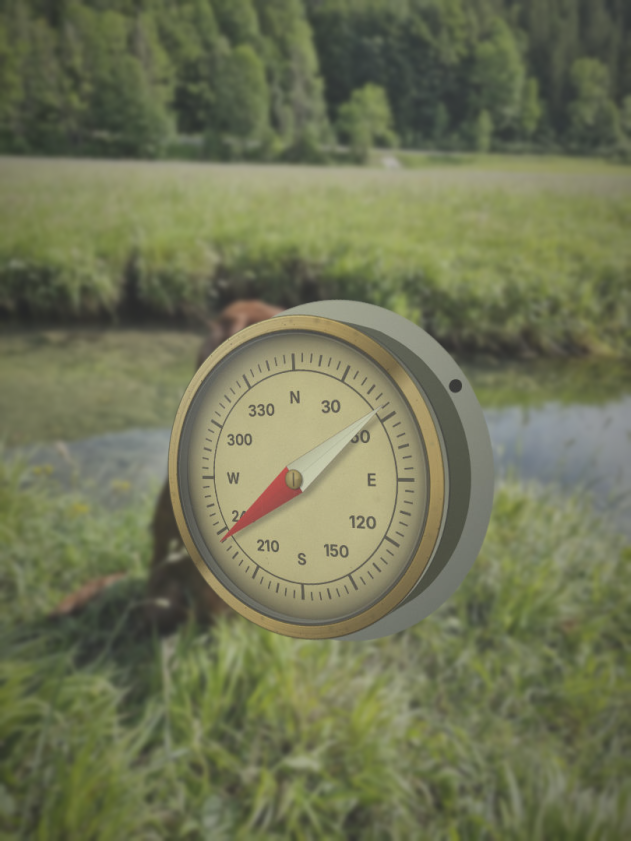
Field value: 235 °
